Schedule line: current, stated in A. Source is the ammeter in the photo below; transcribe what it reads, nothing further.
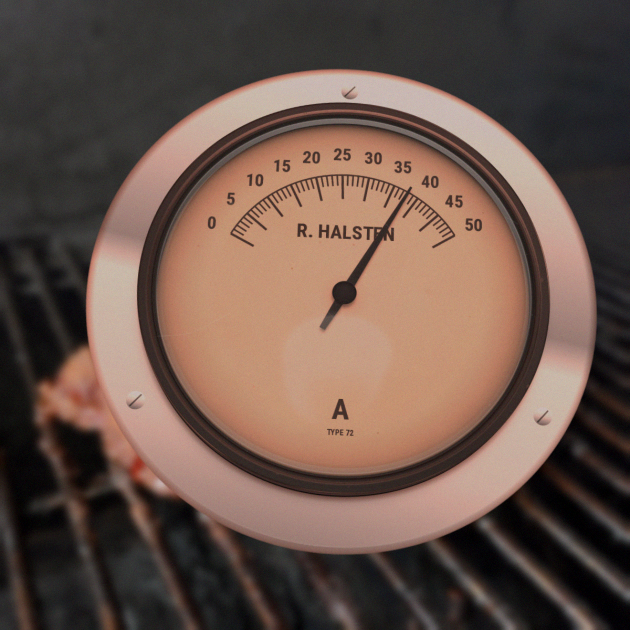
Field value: 38 A
